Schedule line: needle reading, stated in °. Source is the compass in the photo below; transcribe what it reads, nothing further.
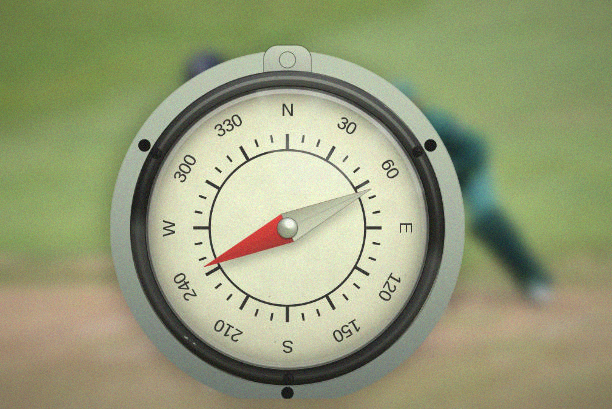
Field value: 245 °
